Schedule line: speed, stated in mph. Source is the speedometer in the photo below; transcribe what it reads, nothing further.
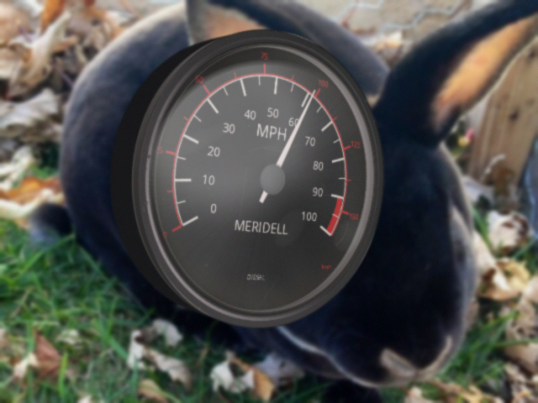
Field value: 60 mph
